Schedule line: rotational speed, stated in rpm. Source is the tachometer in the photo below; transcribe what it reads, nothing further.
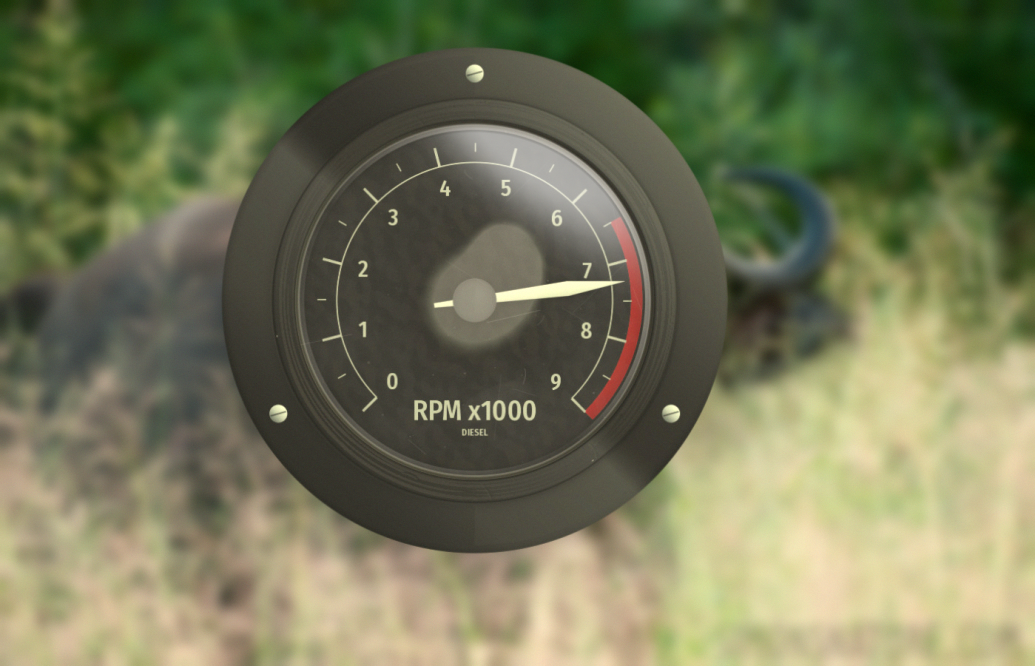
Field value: 7250 rpm
